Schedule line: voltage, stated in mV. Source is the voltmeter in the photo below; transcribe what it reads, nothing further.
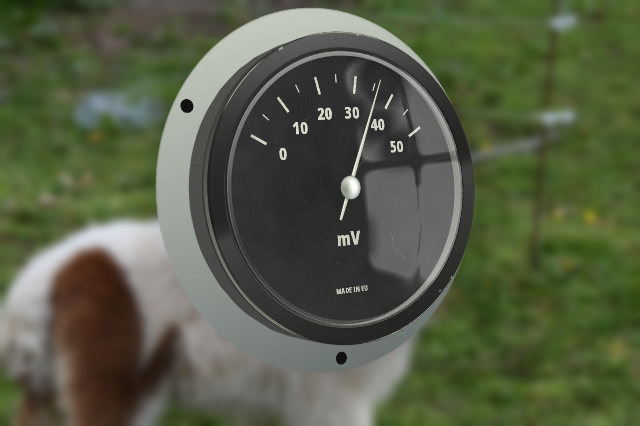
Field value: 35 mV
